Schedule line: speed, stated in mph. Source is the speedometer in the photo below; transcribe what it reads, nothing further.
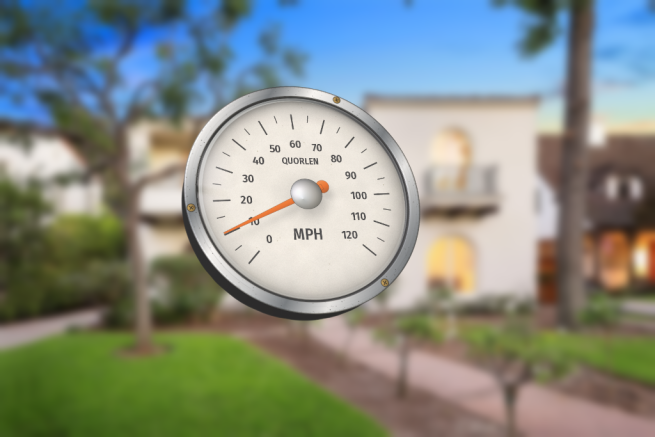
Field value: 10 mph
